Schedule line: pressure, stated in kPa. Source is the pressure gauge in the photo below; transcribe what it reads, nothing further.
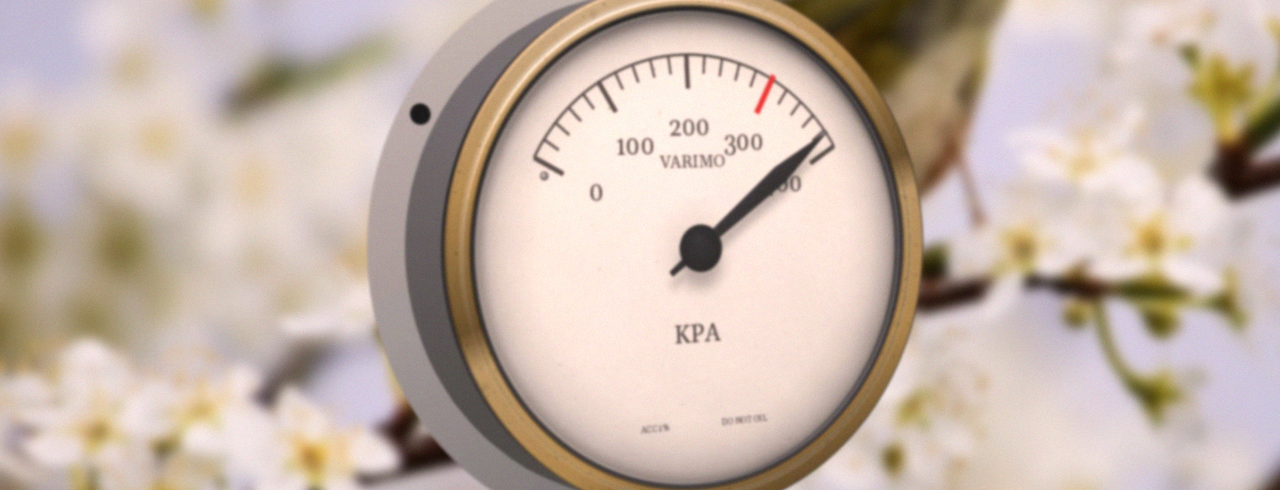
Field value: 380 kPa
